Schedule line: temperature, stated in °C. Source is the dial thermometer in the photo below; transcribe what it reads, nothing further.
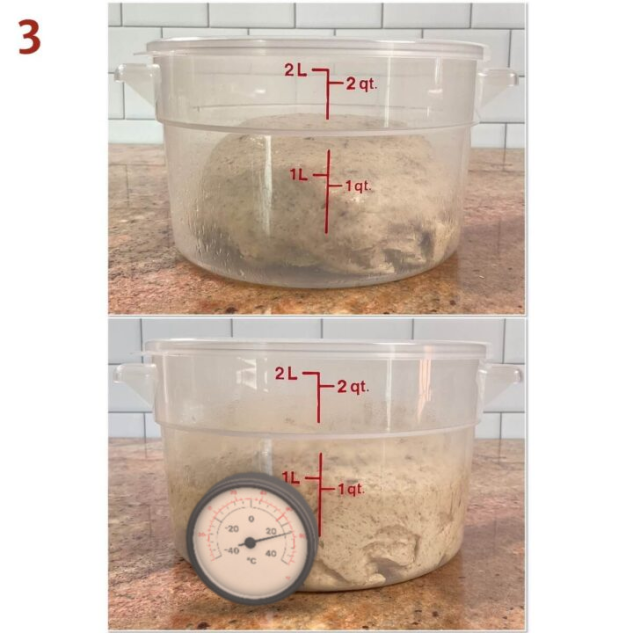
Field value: 24 °C
